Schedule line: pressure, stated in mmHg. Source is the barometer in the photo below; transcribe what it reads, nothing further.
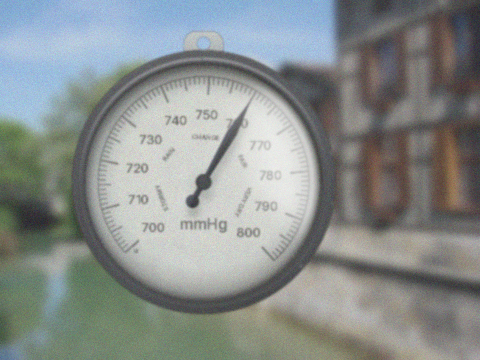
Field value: 760 mmHg
